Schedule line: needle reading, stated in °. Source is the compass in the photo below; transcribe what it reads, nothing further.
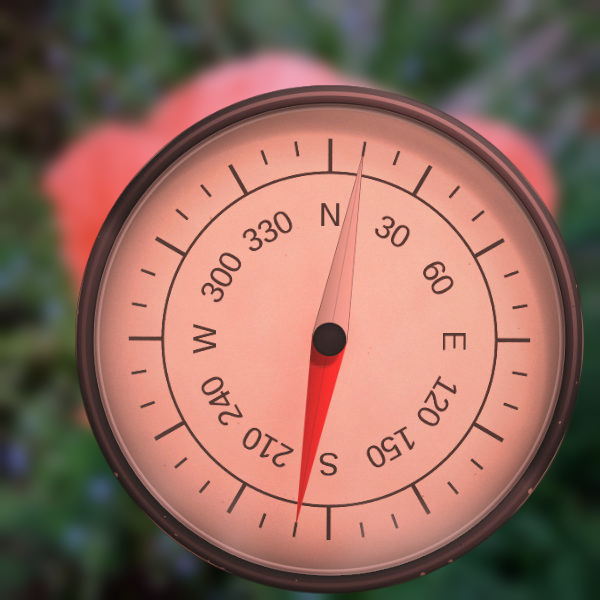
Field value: 190 °
